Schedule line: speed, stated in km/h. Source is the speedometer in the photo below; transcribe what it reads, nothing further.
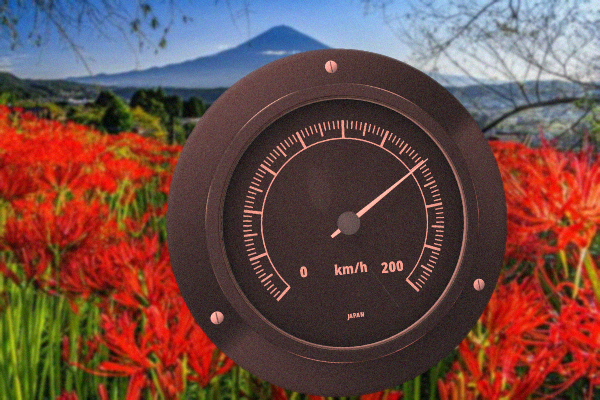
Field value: 140 km/h
